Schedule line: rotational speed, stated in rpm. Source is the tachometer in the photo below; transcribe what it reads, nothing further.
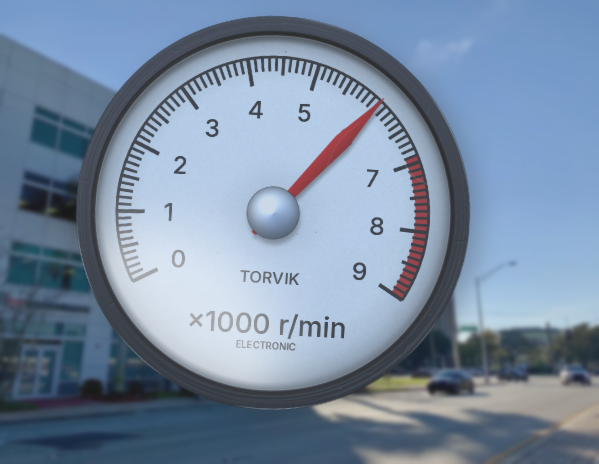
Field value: 6000 rpm
